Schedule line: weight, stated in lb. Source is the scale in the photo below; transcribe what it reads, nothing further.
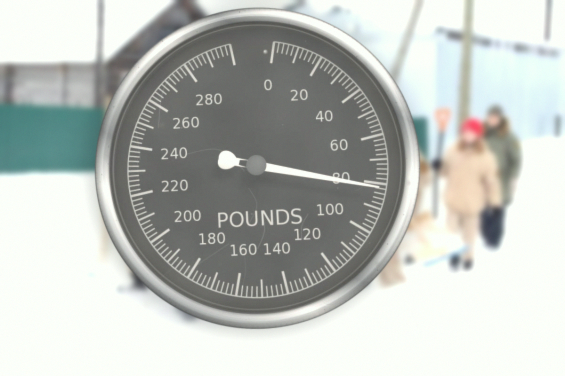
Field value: 82 lb
